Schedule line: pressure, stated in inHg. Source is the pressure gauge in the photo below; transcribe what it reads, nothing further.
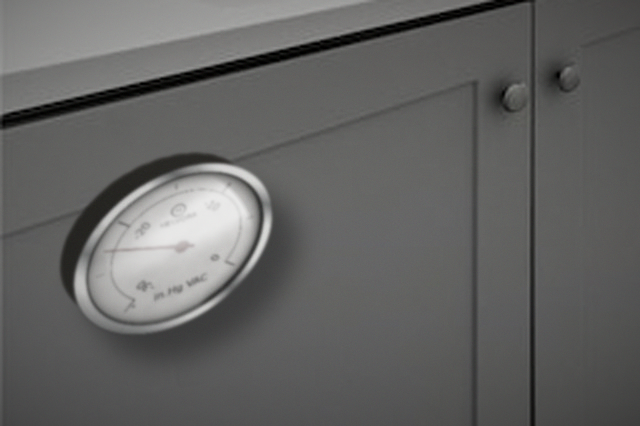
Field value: -22.5 inHg
